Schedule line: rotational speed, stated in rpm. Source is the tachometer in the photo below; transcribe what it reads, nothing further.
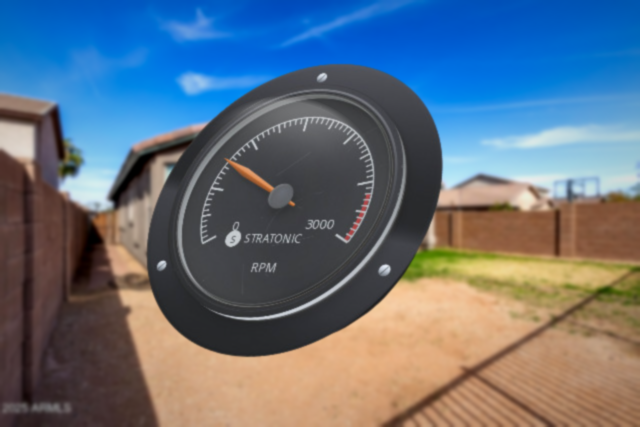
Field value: 750 rpm
